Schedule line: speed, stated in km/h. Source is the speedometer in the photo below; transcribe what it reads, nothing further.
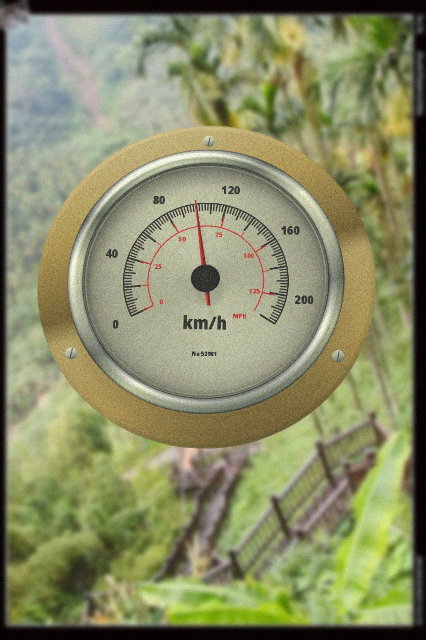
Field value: 100 km/h
